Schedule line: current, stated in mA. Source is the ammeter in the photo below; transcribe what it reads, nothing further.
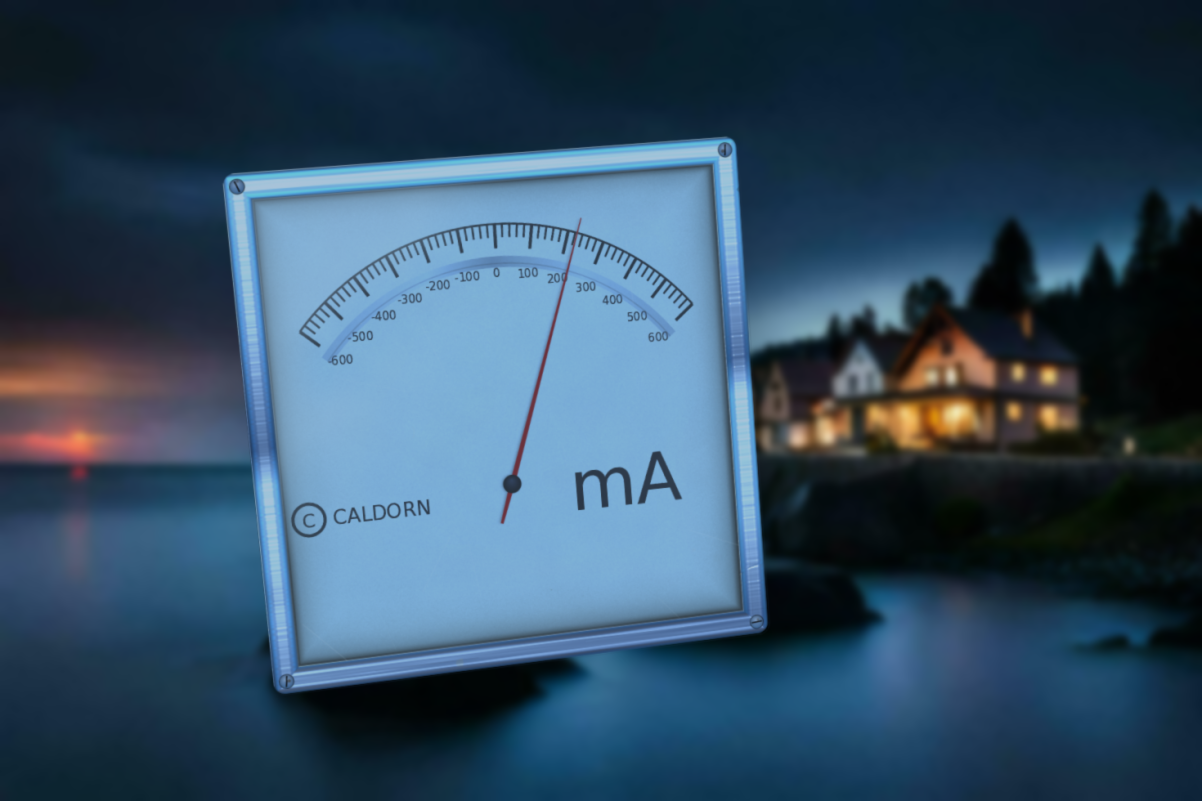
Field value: 220 mA
